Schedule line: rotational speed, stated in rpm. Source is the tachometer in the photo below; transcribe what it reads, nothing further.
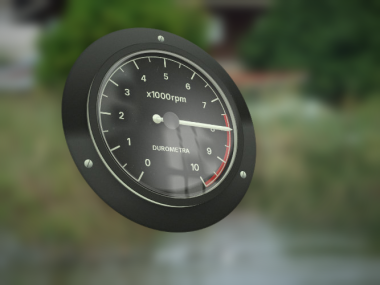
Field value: 8000 rpm
